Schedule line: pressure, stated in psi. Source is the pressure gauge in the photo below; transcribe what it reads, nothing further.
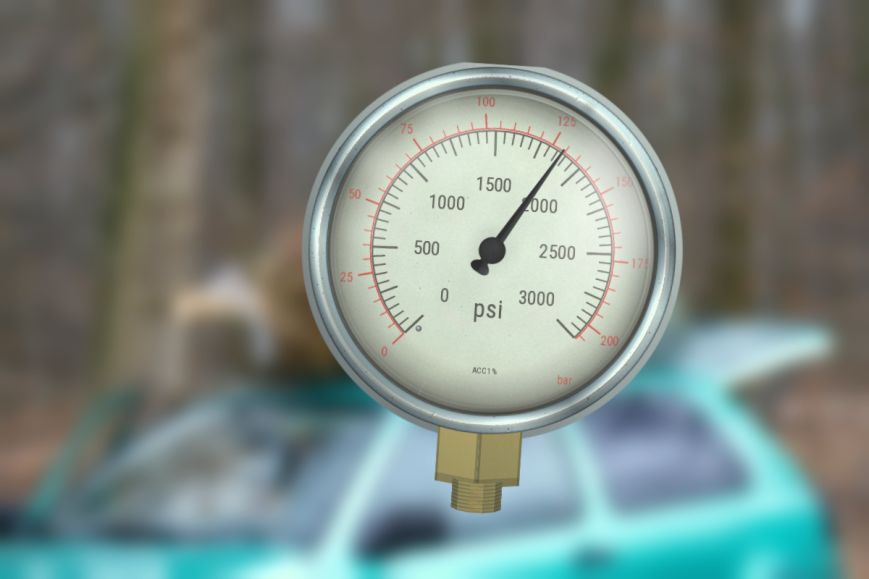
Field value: 1875 psi
